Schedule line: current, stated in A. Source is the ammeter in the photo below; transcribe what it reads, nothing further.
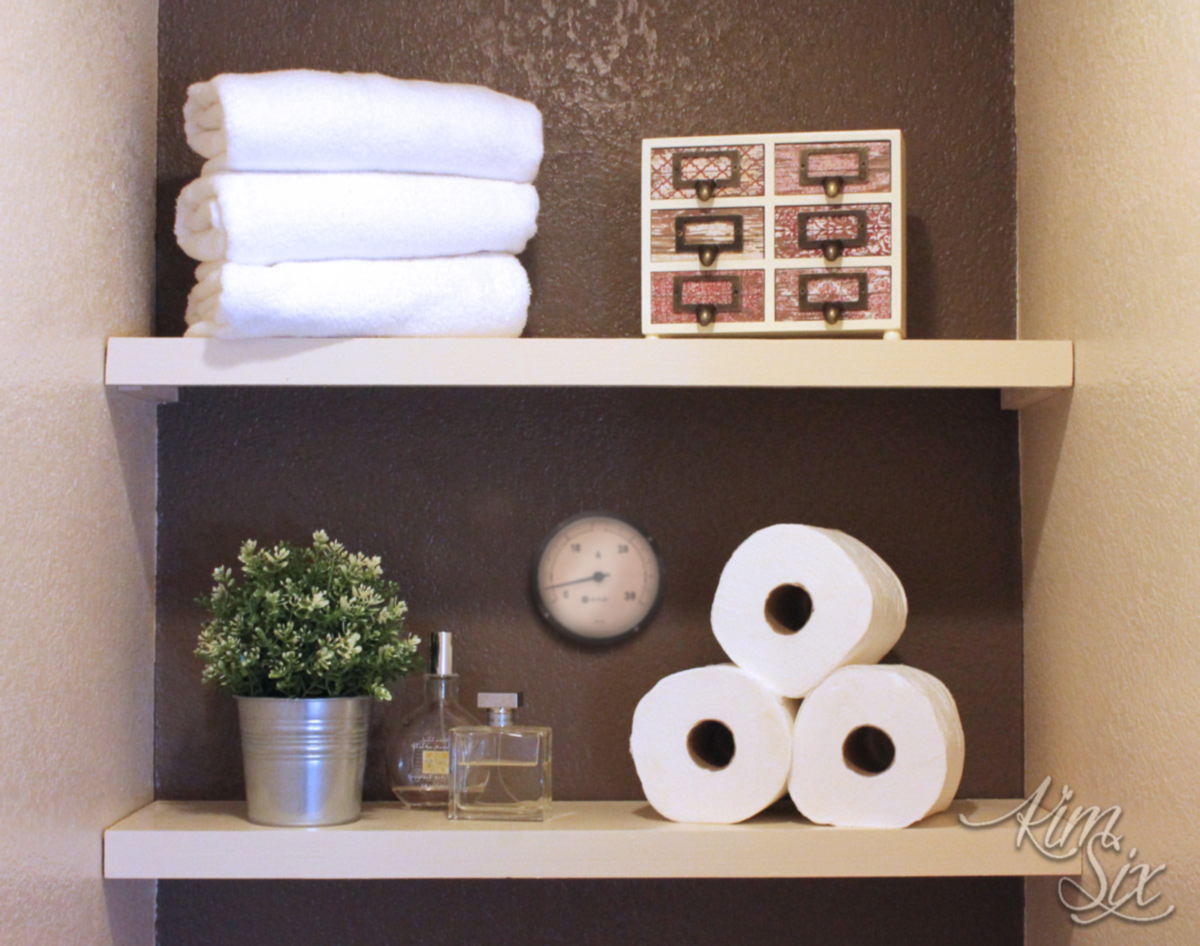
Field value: 2 A
